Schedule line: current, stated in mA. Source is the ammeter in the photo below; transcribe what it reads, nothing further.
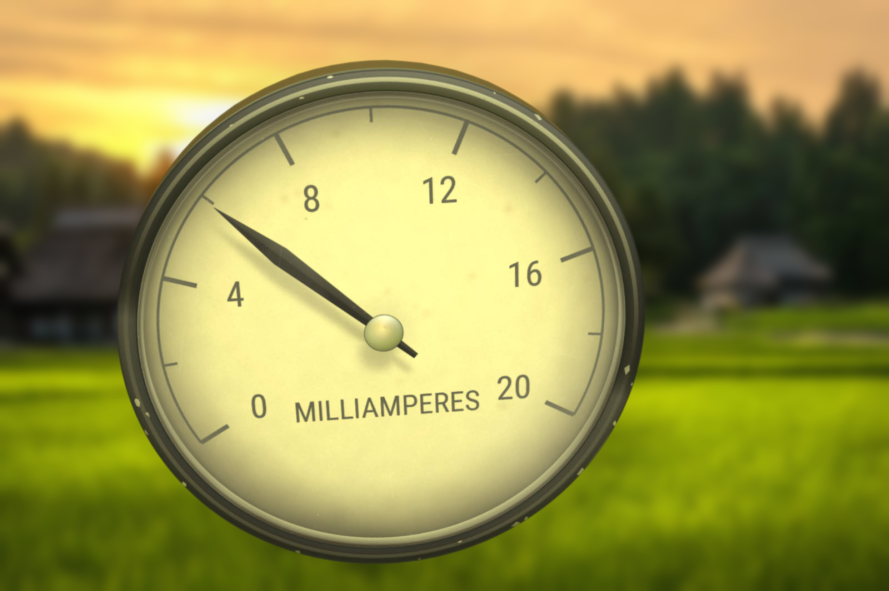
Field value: 6 mA
